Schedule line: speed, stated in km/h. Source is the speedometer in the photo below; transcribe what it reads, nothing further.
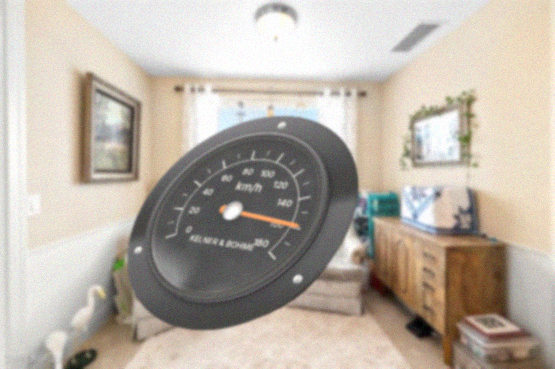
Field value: 160 km/h
